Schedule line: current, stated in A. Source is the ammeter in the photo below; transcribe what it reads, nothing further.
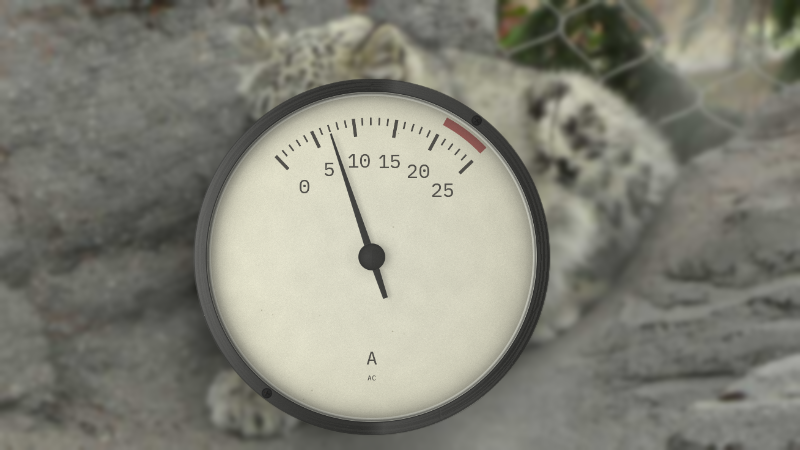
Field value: 7 A
